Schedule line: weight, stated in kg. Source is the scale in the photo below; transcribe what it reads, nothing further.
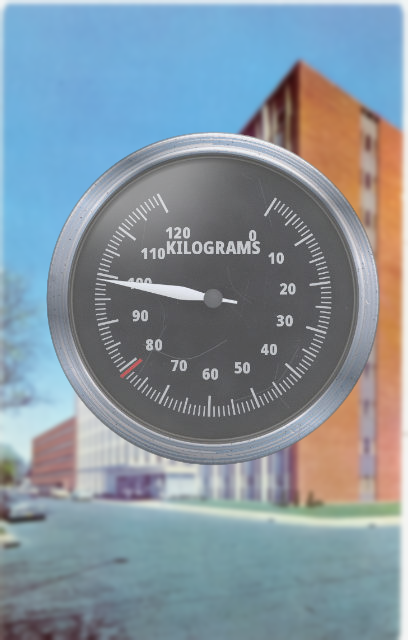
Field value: 99 kg
